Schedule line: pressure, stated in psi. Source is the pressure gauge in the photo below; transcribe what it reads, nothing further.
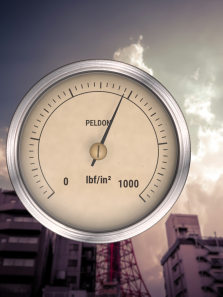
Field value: 580 psi
